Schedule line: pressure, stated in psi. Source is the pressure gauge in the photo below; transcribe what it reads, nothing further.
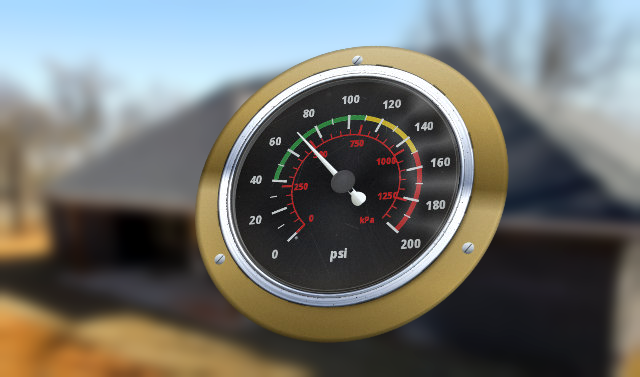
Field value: 70 psi
